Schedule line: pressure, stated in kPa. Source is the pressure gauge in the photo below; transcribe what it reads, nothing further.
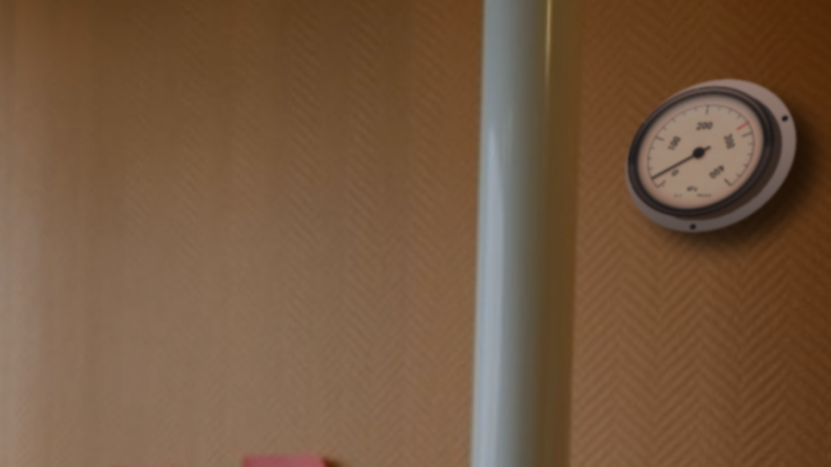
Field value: 20 kPa
